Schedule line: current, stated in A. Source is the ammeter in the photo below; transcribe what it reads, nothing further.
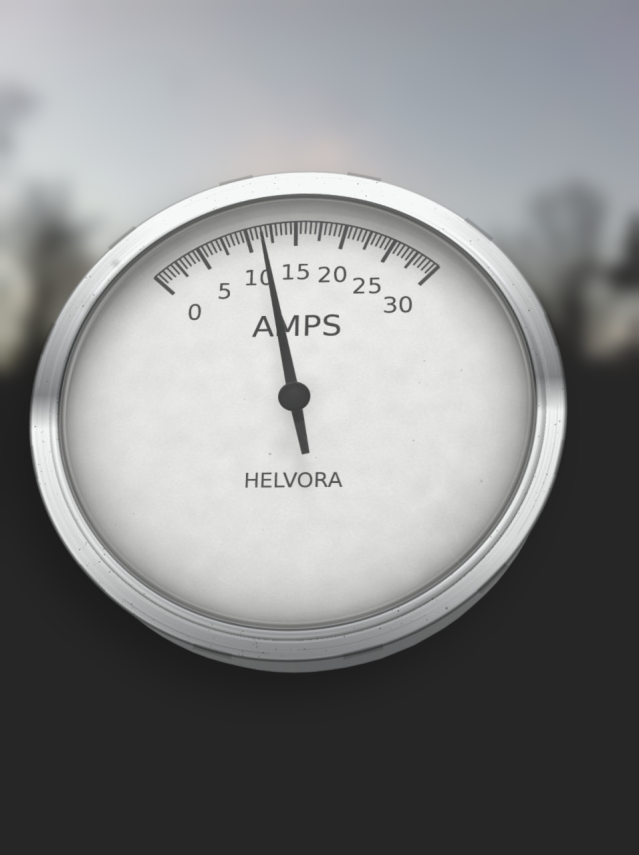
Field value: 11.5 A
